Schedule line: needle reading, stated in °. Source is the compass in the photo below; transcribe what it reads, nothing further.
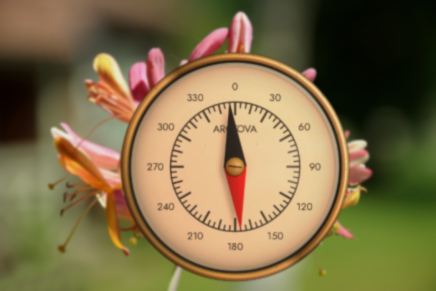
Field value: 175 °
